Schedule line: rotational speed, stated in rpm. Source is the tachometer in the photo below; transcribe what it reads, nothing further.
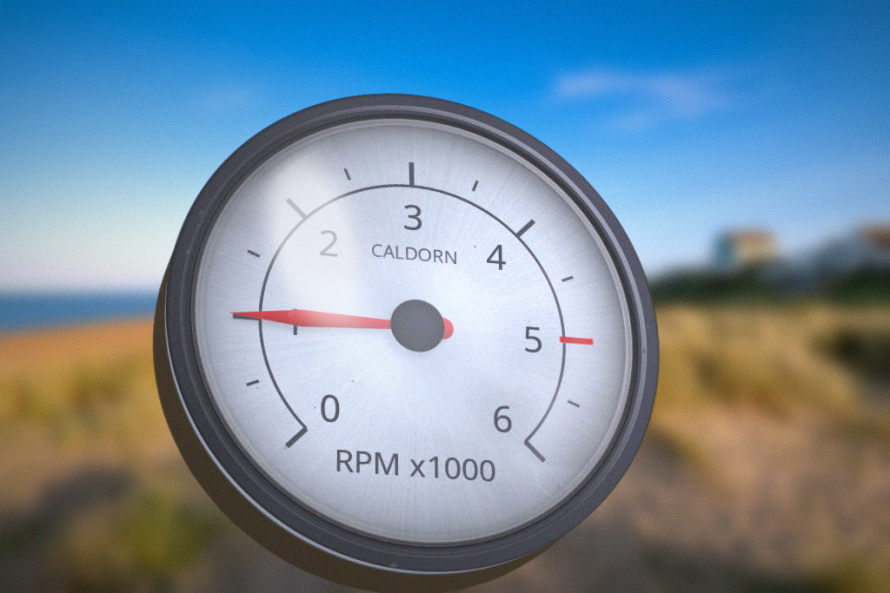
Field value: 1000 rpm
